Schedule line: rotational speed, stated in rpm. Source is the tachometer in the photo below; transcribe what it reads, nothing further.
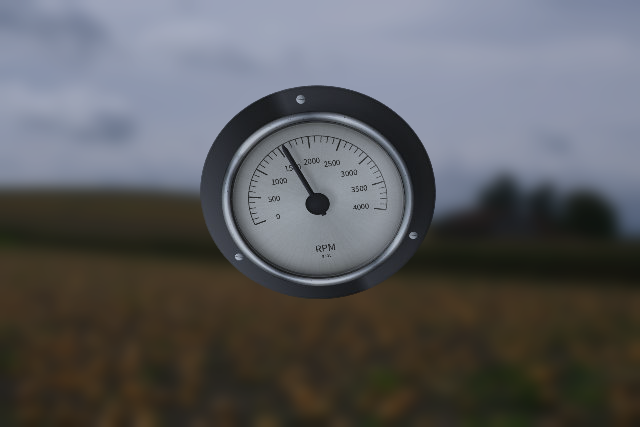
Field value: 1600 rpm
